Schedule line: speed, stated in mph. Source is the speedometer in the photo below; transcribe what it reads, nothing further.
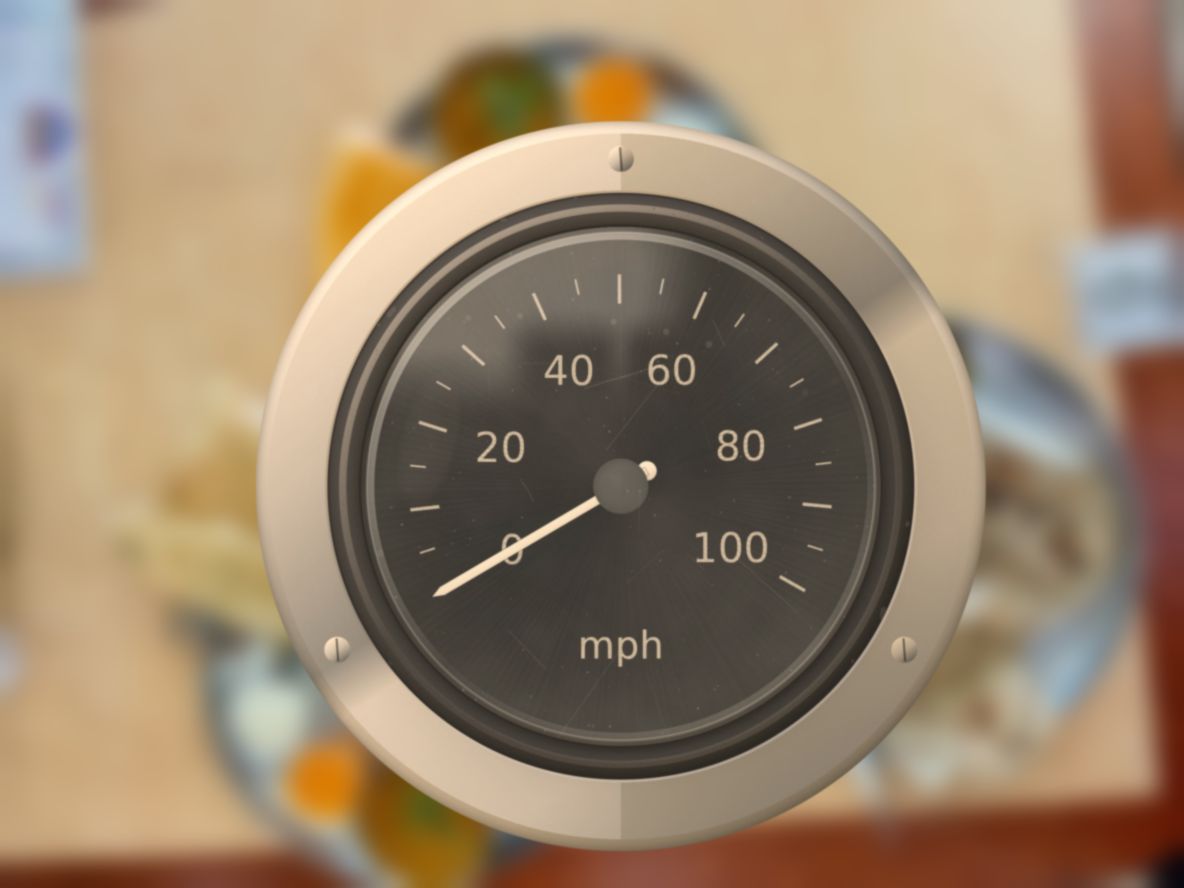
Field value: 0 mph
